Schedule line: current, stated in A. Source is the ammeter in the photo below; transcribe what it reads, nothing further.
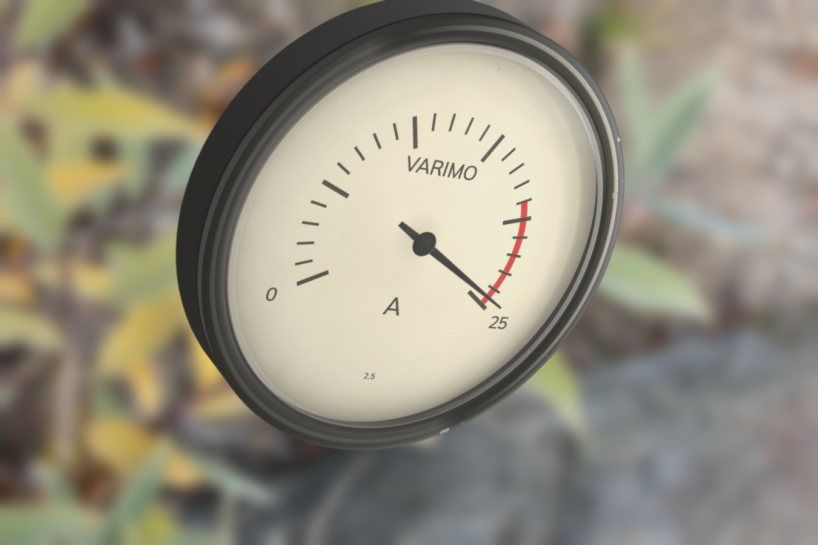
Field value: 24.5 A
